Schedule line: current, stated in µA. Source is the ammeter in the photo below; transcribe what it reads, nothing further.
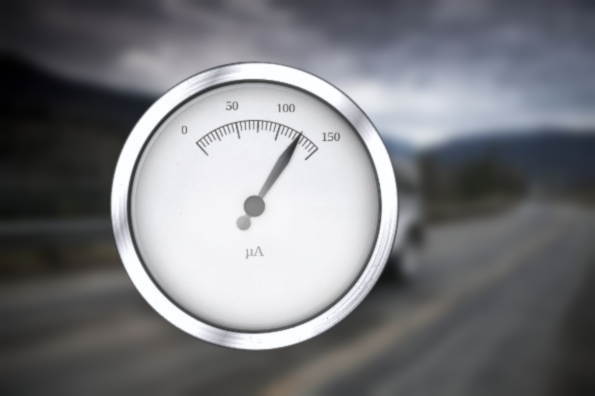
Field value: 125 µA
